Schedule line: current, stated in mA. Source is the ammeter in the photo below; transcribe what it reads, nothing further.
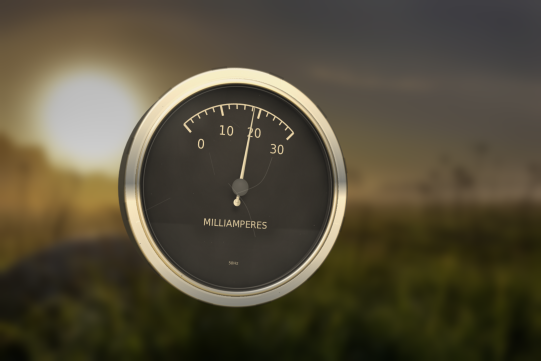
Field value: 18 mA
